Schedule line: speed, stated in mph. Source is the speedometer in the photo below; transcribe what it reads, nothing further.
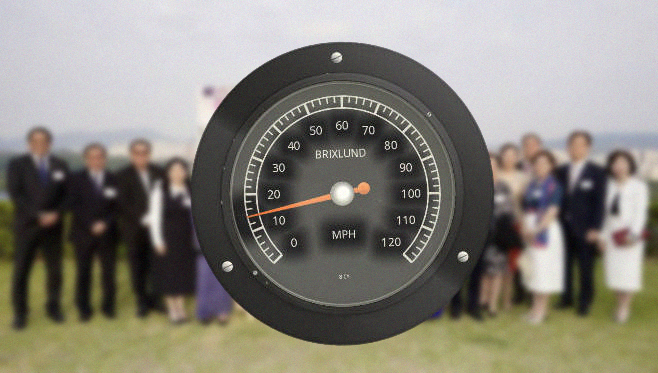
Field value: 14 mph
